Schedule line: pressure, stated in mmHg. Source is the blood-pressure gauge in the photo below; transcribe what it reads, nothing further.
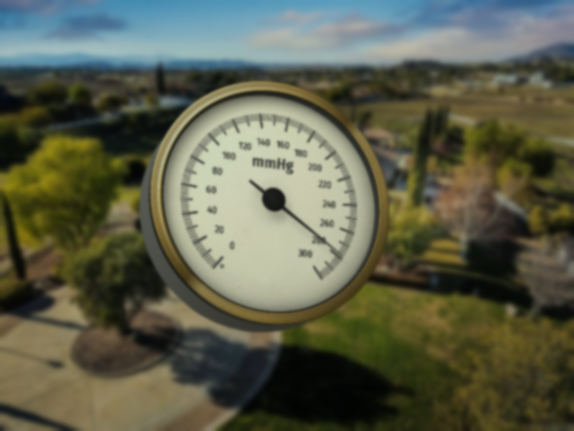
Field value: 280 mmHg
